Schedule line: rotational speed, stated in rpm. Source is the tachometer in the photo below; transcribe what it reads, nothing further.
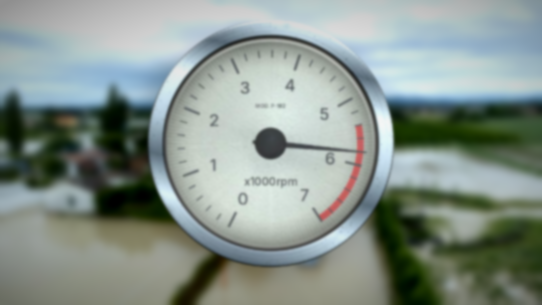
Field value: 5800 rpm
